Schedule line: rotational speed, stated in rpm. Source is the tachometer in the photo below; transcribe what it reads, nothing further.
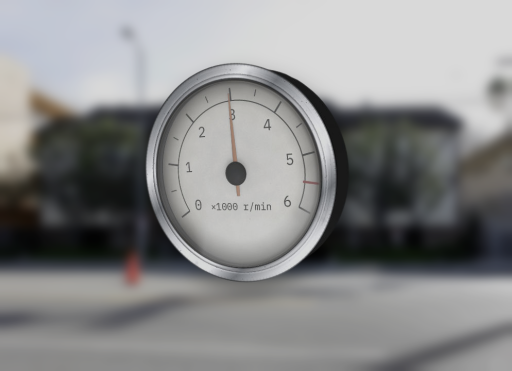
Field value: 3000 rpm
